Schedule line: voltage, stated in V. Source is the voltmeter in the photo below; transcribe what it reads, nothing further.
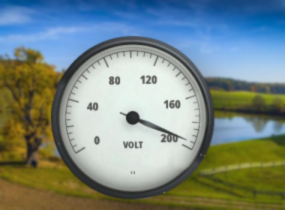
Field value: 195 V
